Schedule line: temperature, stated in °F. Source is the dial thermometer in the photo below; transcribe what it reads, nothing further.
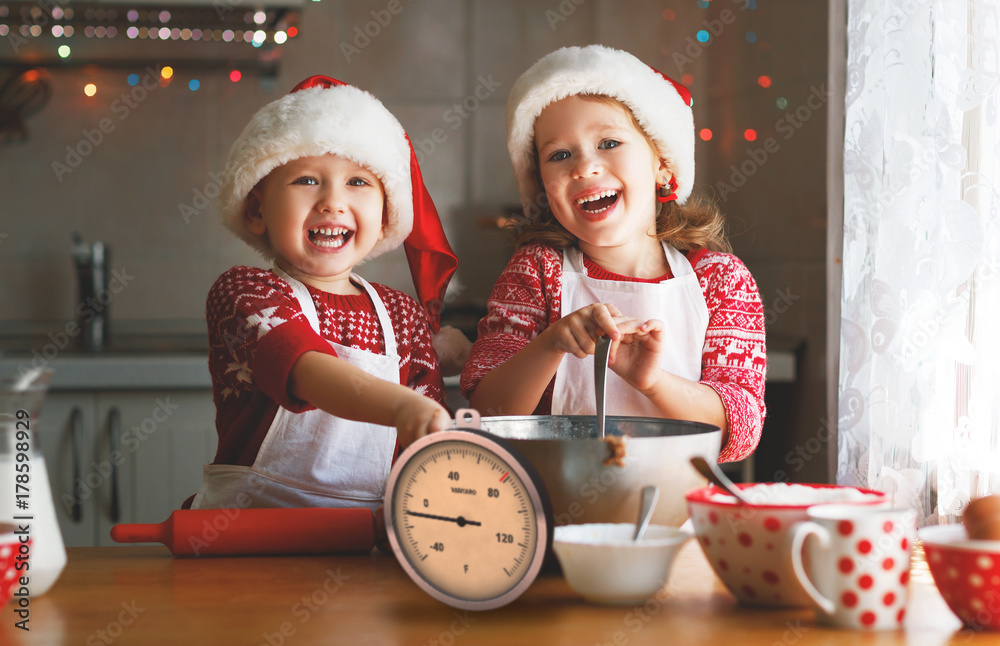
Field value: -10 °F
